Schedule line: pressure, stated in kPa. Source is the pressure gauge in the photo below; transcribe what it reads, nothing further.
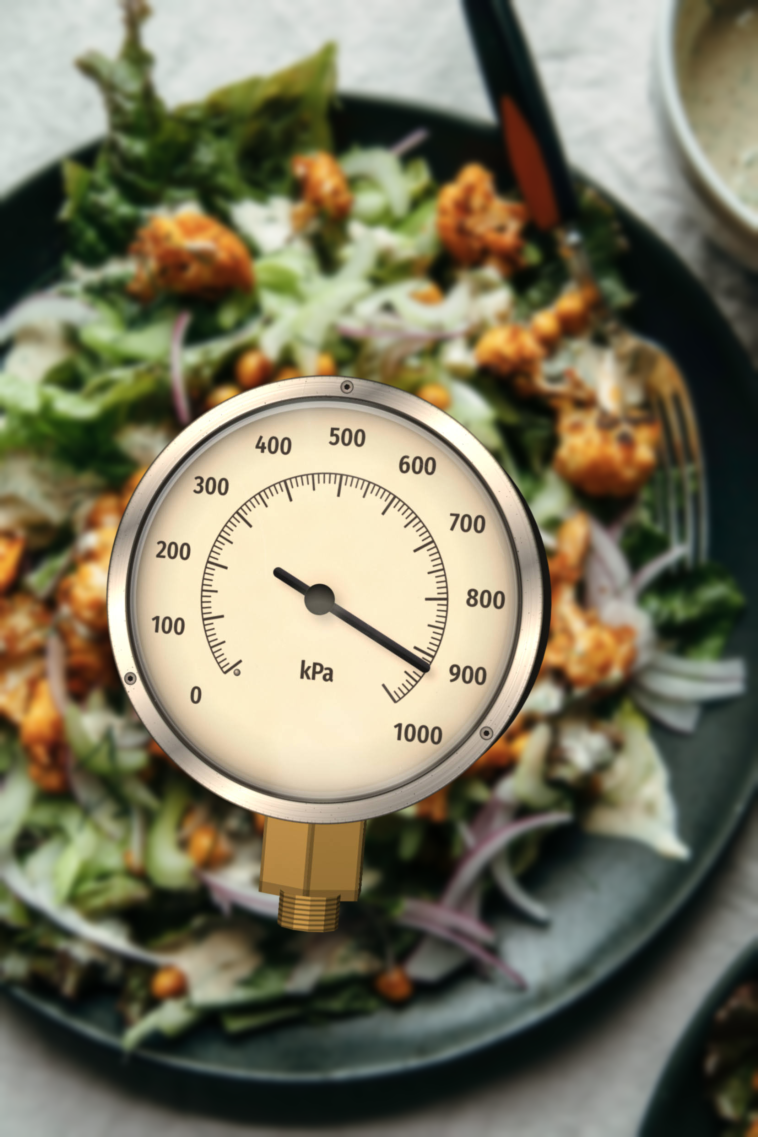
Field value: 920 kPa
